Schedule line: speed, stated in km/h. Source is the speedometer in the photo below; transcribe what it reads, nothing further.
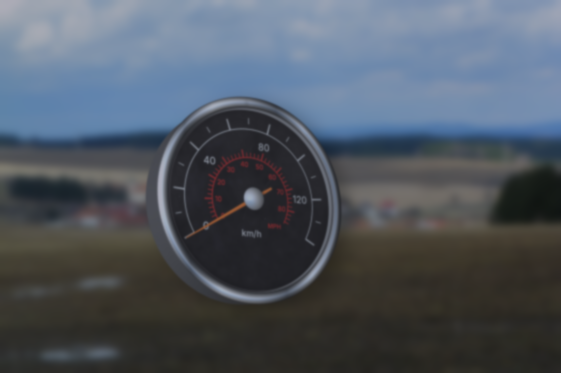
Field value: 0 km/h
